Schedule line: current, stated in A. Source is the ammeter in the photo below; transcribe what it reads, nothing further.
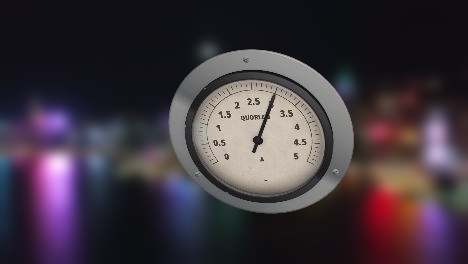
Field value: 3 A
